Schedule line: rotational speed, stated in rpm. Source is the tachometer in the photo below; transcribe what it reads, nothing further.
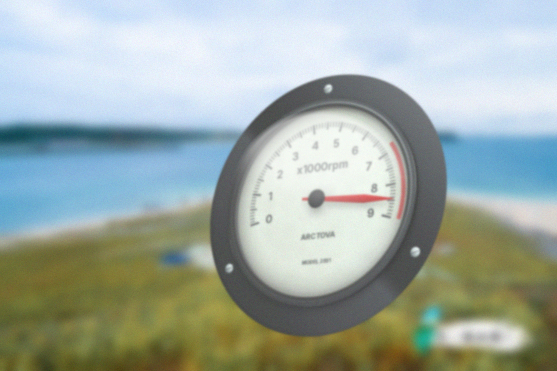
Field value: 8500 rpm
